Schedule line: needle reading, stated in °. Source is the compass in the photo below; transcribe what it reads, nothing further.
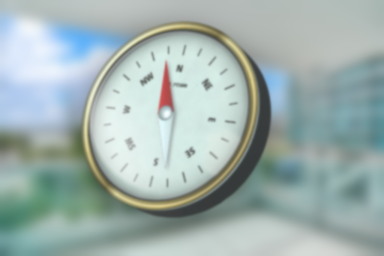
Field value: 345 °
